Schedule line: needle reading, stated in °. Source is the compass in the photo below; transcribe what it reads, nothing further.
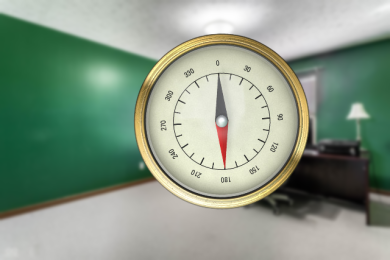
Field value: 180 °
